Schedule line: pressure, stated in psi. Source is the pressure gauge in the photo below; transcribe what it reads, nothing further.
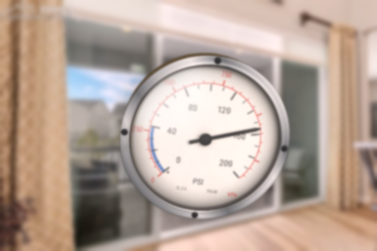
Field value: 155 psi
